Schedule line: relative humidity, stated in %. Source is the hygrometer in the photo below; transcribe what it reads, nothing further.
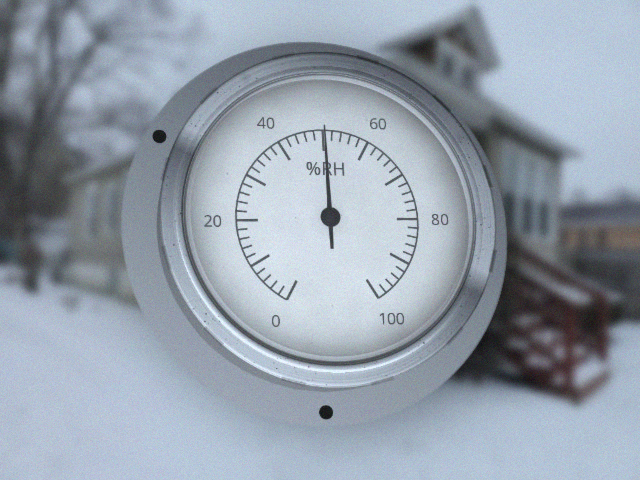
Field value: 50 %
